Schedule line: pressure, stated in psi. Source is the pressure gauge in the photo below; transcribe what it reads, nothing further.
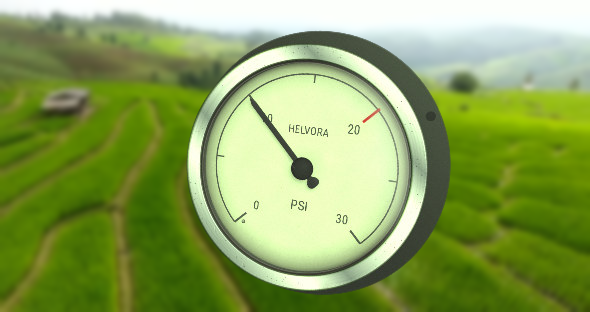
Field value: 10 psi
